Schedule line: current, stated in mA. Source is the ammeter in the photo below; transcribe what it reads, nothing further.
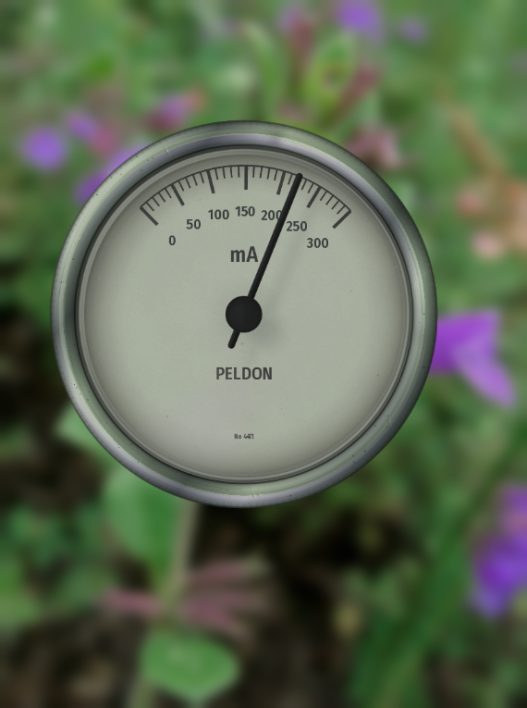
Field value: 220 mA
